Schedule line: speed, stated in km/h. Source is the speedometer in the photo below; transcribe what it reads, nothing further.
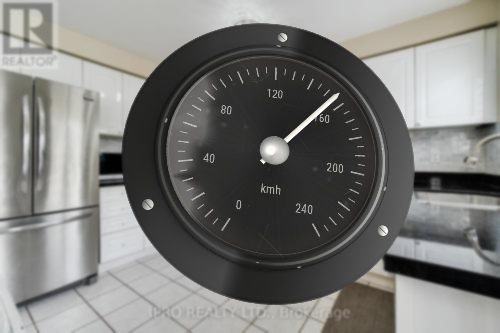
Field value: 155 km/h
